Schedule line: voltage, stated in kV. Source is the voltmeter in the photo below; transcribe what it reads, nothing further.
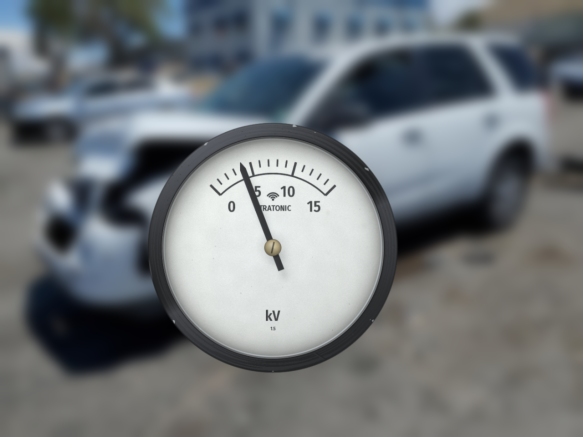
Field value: 4 kV
